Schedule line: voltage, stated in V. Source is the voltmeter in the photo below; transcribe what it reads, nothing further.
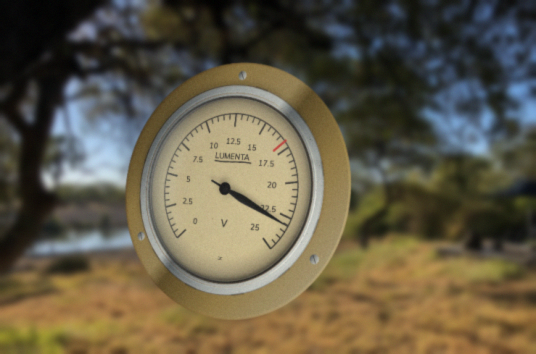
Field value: 23 V
